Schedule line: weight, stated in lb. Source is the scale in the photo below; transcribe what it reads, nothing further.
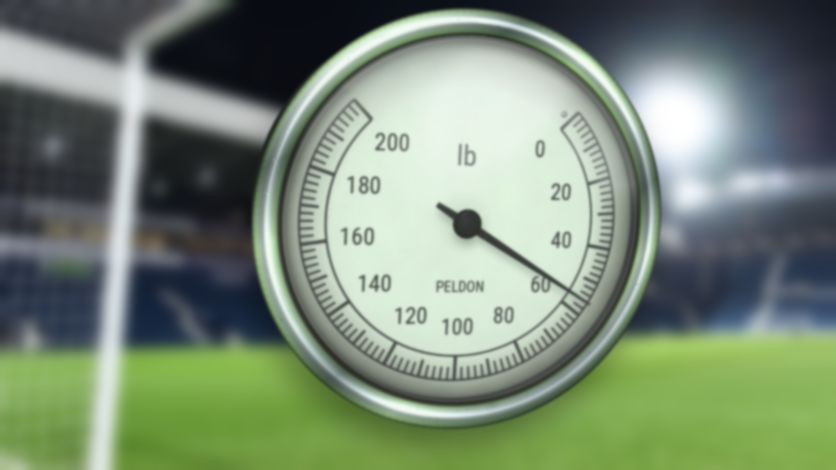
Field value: 56 lb
